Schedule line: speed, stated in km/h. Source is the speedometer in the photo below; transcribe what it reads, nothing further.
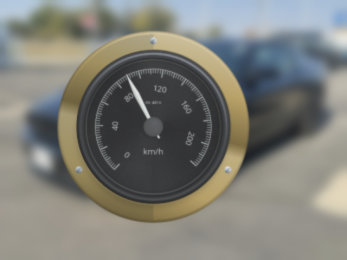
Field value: 90 km/h
